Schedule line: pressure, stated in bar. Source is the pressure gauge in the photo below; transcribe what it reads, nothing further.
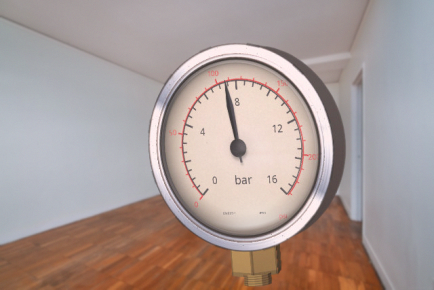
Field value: 7.5 bar
